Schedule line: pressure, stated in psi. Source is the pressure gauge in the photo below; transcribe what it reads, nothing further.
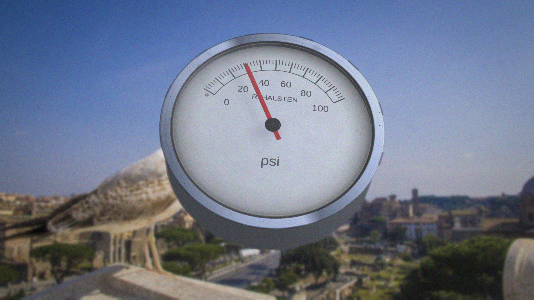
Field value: 30 psi
